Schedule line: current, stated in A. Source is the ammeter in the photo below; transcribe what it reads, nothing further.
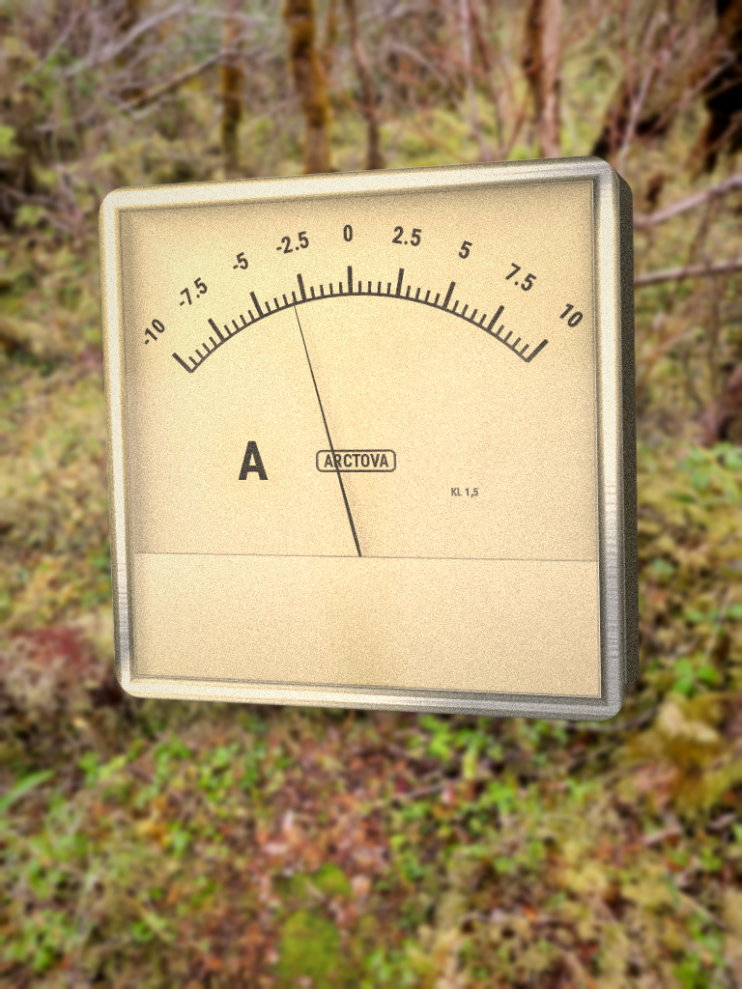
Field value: -3 A
